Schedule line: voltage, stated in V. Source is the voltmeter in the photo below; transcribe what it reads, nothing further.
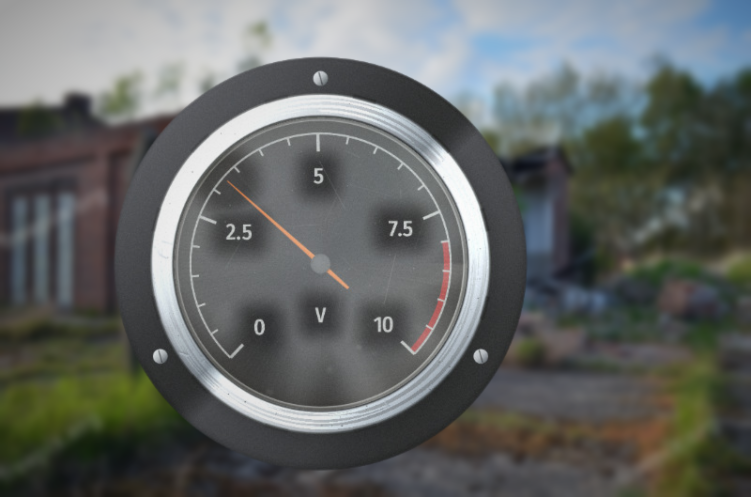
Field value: 3.25 V
